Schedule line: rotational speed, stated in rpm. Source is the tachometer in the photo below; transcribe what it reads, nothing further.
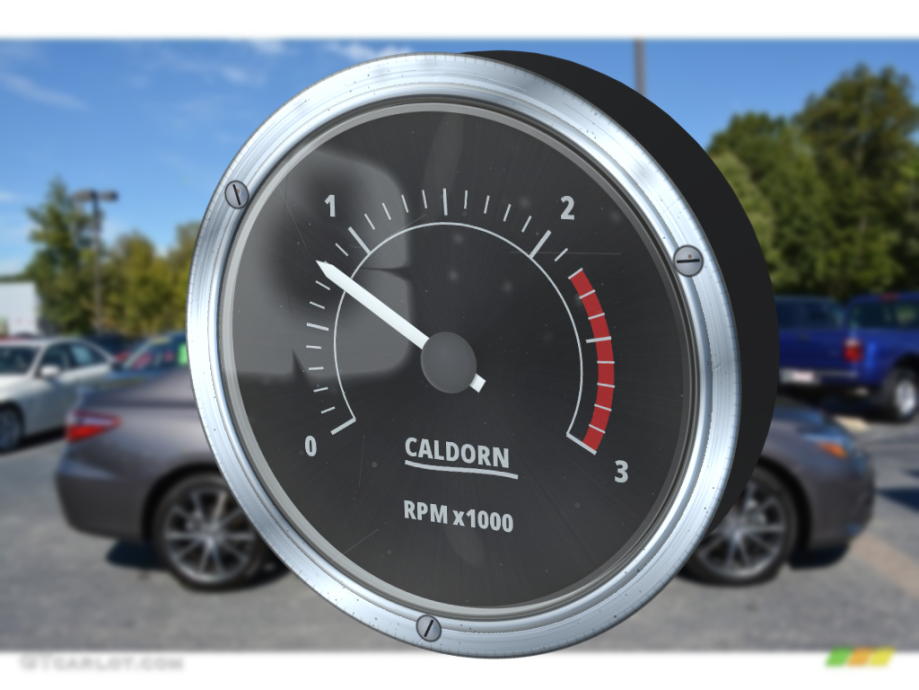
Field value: 800 rpm
